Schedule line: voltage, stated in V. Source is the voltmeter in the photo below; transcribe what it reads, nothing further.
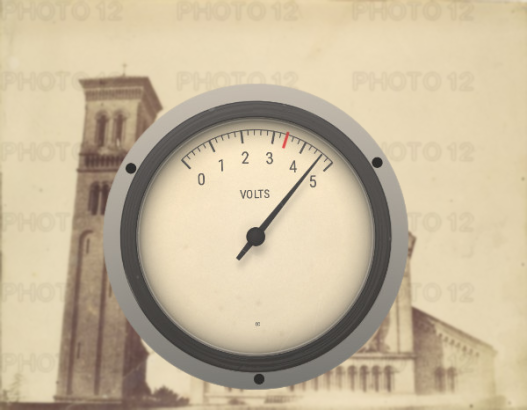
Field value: 4.6 V
